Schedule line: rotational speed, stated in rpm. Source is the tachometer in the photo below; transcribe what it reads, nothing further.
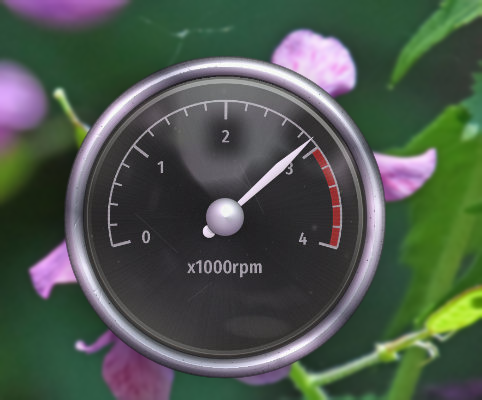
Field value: 2900 rpm
